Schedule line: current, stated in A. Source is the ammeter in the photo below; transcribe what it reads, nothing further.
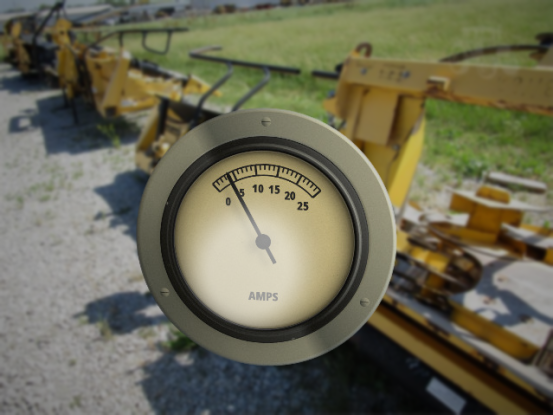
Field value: 4 A
